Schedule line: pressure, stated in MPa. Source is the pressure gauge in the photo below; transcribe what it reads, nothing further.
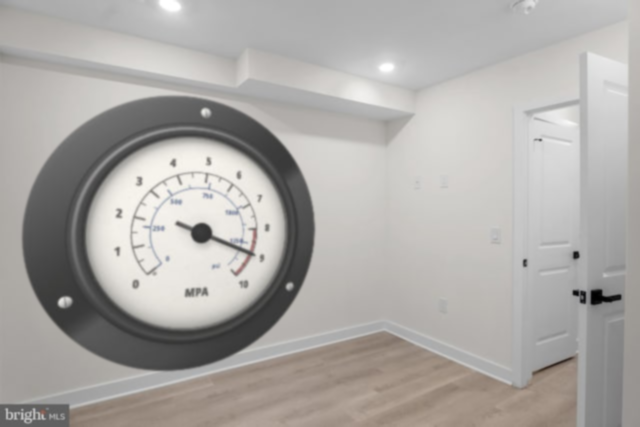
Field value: 9 MPa
